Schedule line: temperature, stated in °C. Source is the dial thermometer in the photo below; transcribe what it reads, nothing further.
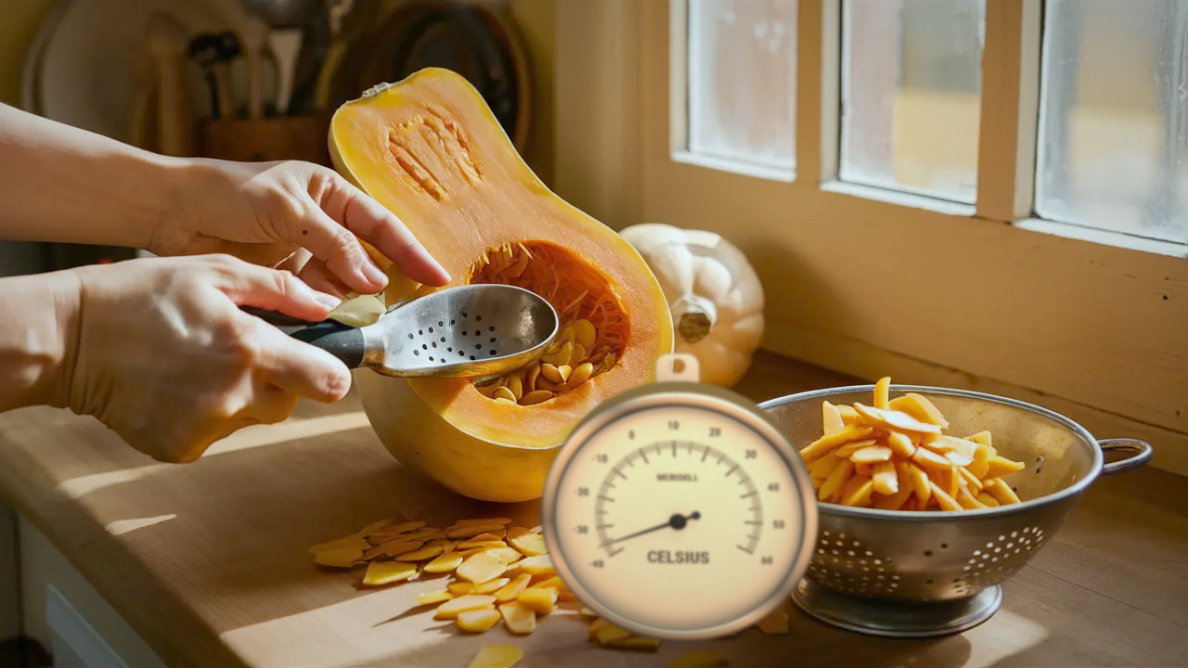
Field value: -35 °C
